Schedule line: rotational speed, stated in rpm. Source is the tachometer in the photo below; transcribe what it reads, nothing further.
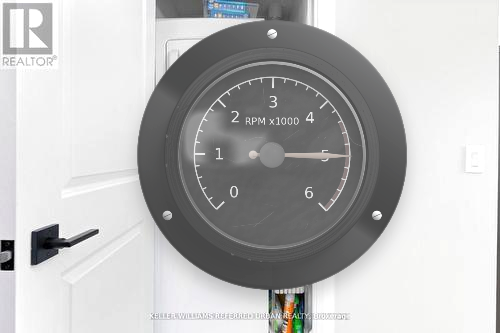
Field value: 5000 rpm
